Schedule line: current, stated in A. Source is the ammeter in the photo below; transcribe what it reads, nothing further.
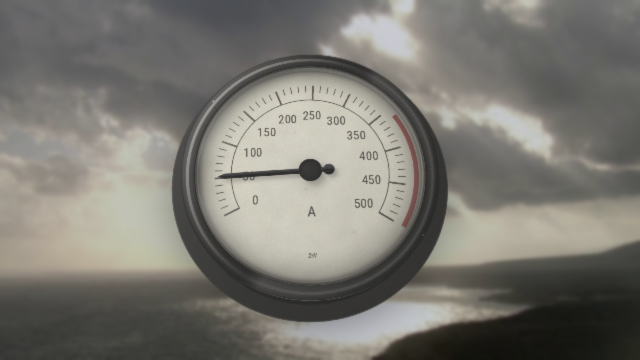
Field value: 50 A
